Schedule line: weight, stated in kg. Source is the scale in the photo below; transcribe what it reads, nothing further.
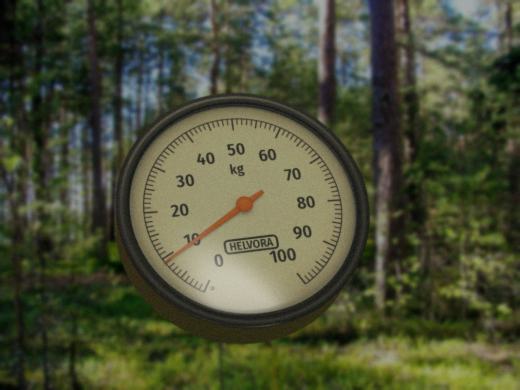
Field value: 9 kg
